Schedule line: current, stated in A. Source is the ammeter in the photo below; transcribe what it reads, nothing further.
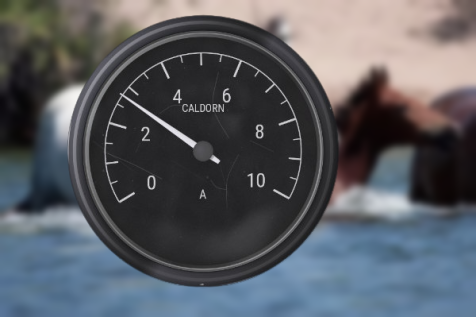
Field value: 2.75 A
